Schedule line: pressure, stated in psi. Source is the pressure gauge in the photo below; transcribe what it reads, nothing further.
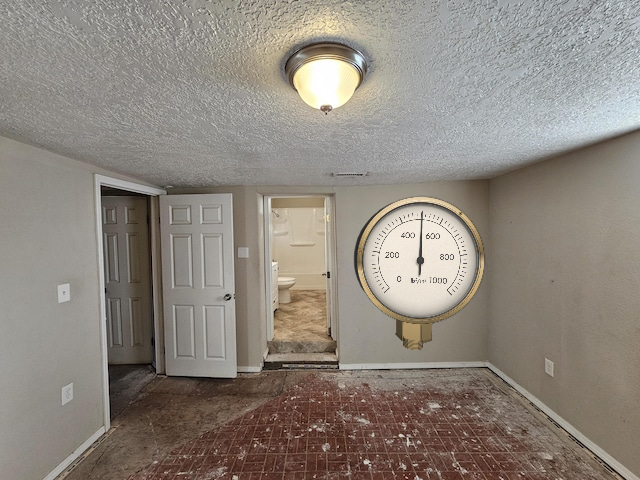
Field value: 500 psi
